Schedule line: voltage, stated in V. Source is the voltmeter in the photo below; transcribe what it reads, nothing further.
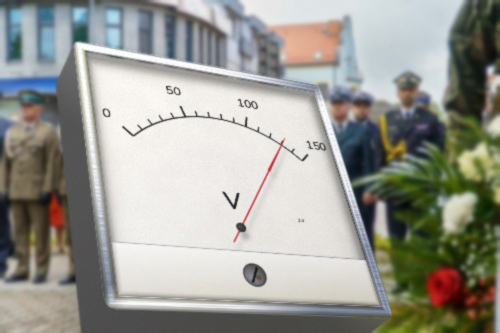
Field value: 130 V
